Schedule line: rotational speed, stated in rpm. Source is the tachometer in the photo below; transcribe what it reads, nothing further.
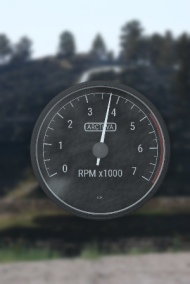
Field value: 3750 rpm
